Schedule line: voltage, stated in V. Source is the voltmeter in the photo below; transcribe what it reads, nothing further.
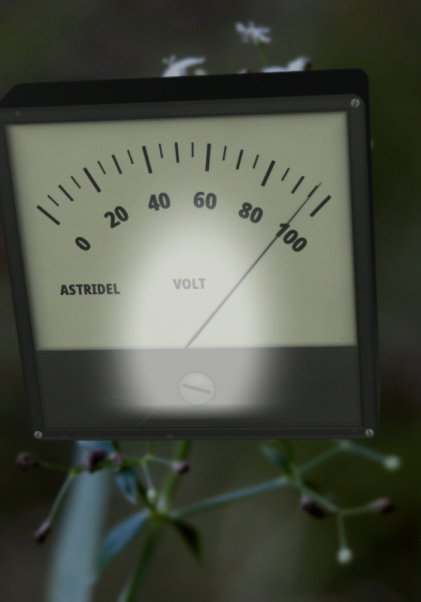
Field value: 95 V
